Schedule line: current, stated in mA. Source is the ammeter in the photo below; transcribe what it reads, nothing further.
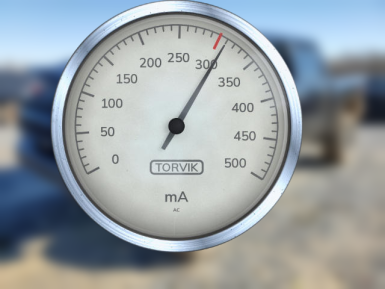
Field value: 310 mA
